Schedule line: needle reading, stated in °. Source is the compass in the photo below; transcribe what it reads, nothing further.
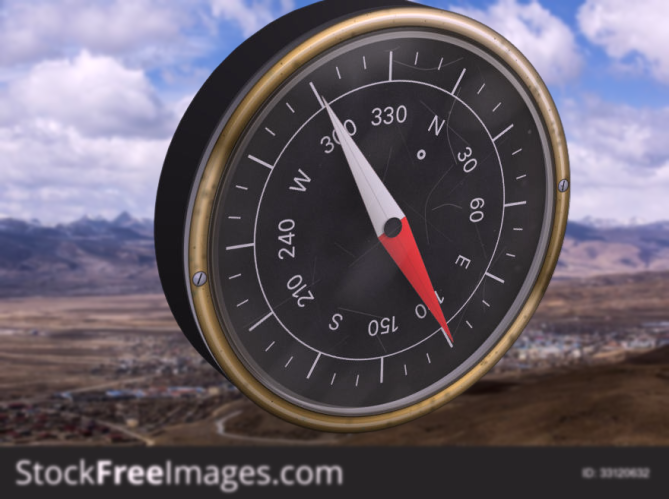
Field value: 120 °
